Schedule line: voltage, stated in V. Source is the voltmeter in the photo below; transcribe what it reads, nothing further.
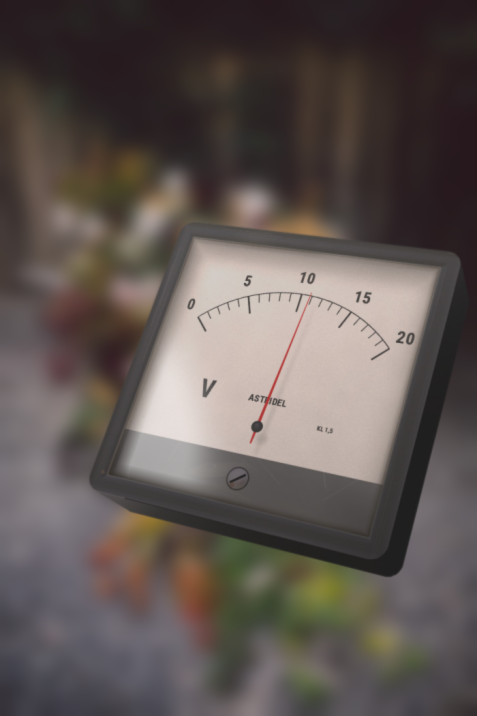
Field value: 11 V
